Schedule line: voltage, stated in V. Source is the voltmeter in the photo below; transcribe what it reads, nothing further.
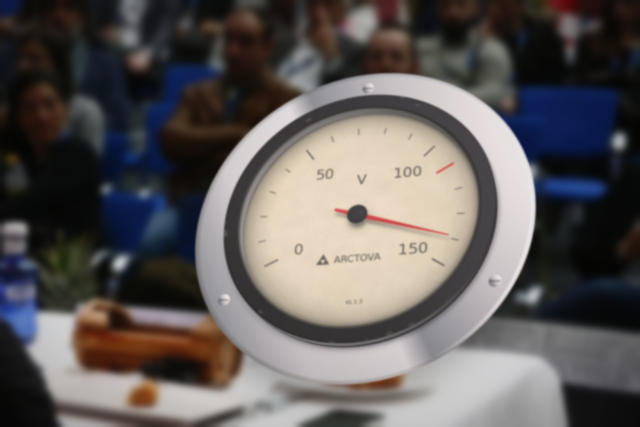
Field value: 140 V
